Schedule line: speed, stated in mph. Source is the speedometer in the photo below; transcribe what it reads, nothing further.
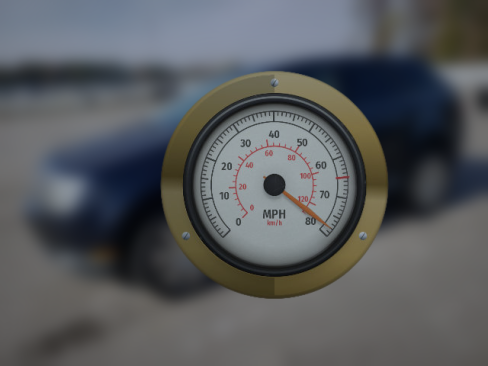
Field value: 78 mph
